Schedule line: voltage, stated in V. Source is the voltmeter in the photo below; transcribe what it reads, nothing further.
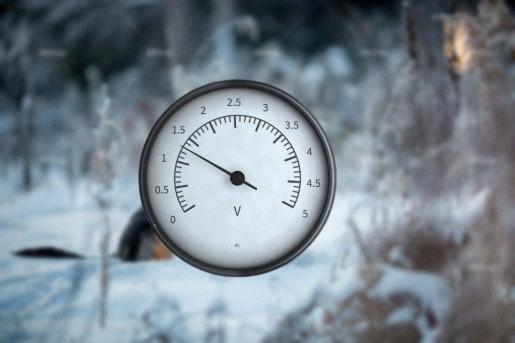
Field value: 1.3 V
